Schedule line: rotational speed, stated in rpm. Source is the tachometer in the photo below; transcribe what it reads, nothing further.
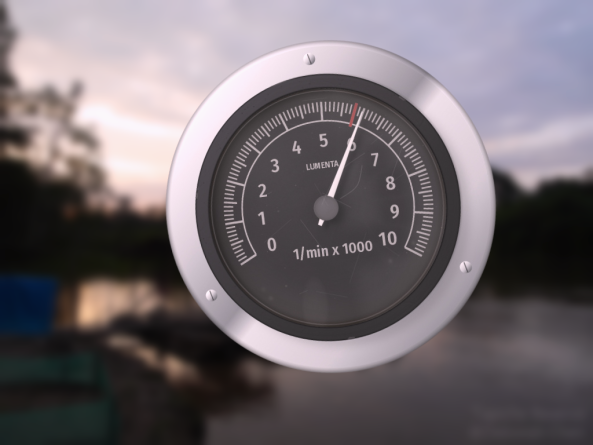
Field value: 6000 rpm
